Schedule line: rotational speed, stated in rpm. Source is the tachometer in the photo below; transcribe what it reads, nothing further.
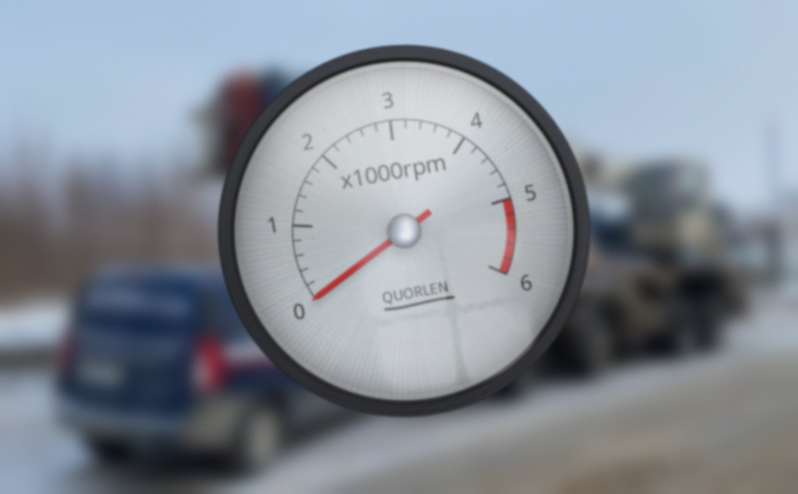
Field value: 0 rpm
